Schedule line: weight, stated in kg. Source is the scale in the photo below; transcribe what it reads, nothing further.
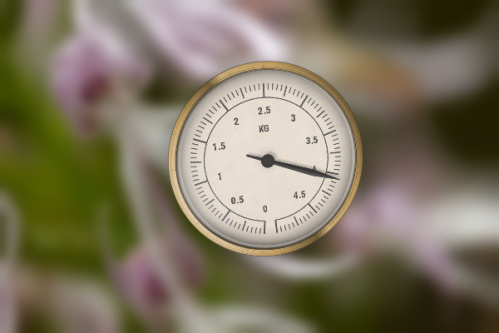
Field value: 4.05 kg
